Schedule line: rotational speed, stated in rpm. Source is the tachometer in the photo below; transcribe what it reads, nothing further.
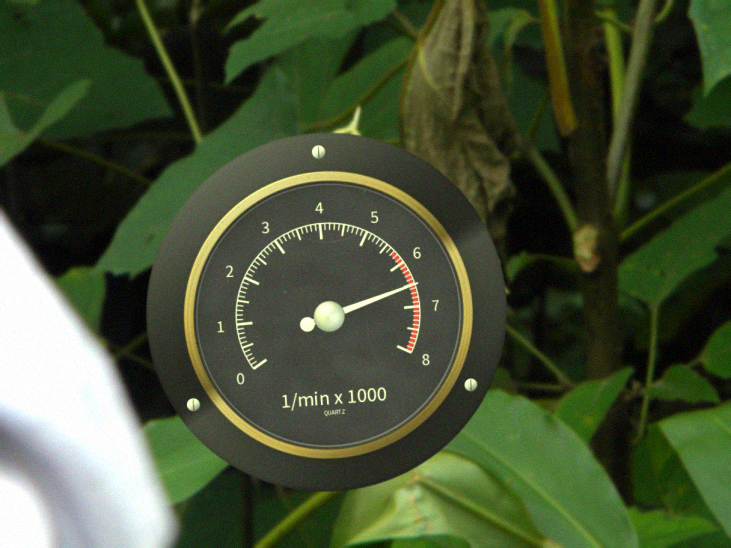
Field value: 6500 rpm
